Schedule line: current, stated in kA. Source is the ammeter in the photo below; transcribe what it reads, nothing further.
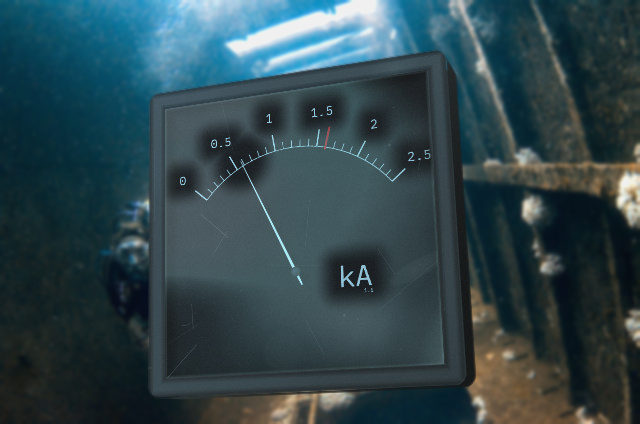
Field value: 0.6 kA
